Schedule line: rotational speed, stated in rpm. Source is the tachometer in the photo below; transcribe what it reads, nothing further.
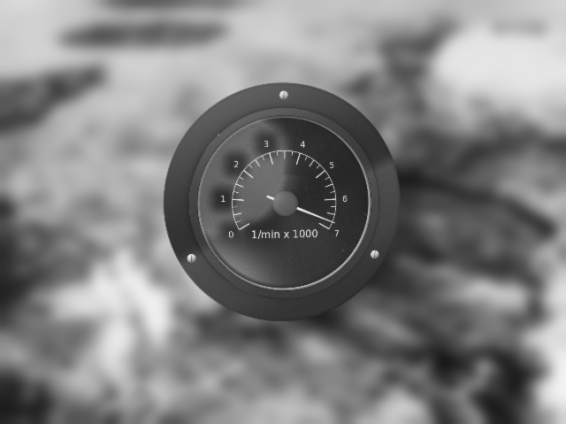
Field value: 6750 rpm
